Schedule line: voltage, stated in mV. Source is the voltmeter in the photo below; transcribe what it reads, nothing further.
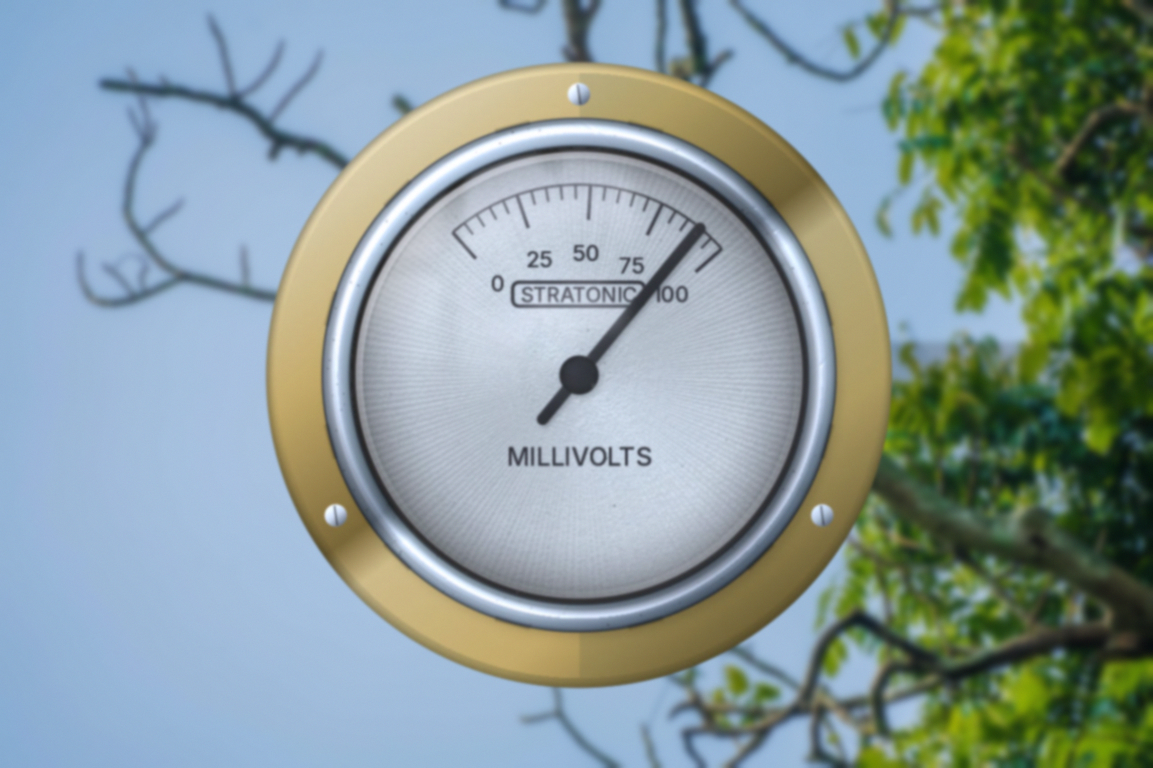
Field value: 90 mV
